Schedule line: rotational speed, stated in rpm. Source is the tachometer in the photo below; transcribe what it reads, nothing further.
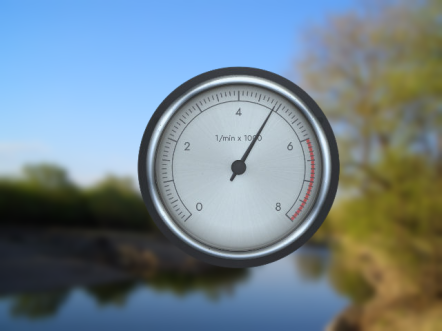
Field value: 4900 rpm
